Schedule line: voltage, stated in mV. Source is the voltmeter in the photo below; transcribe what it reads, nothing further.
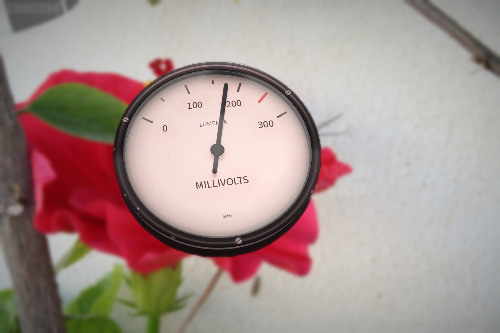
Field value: 175 mV
